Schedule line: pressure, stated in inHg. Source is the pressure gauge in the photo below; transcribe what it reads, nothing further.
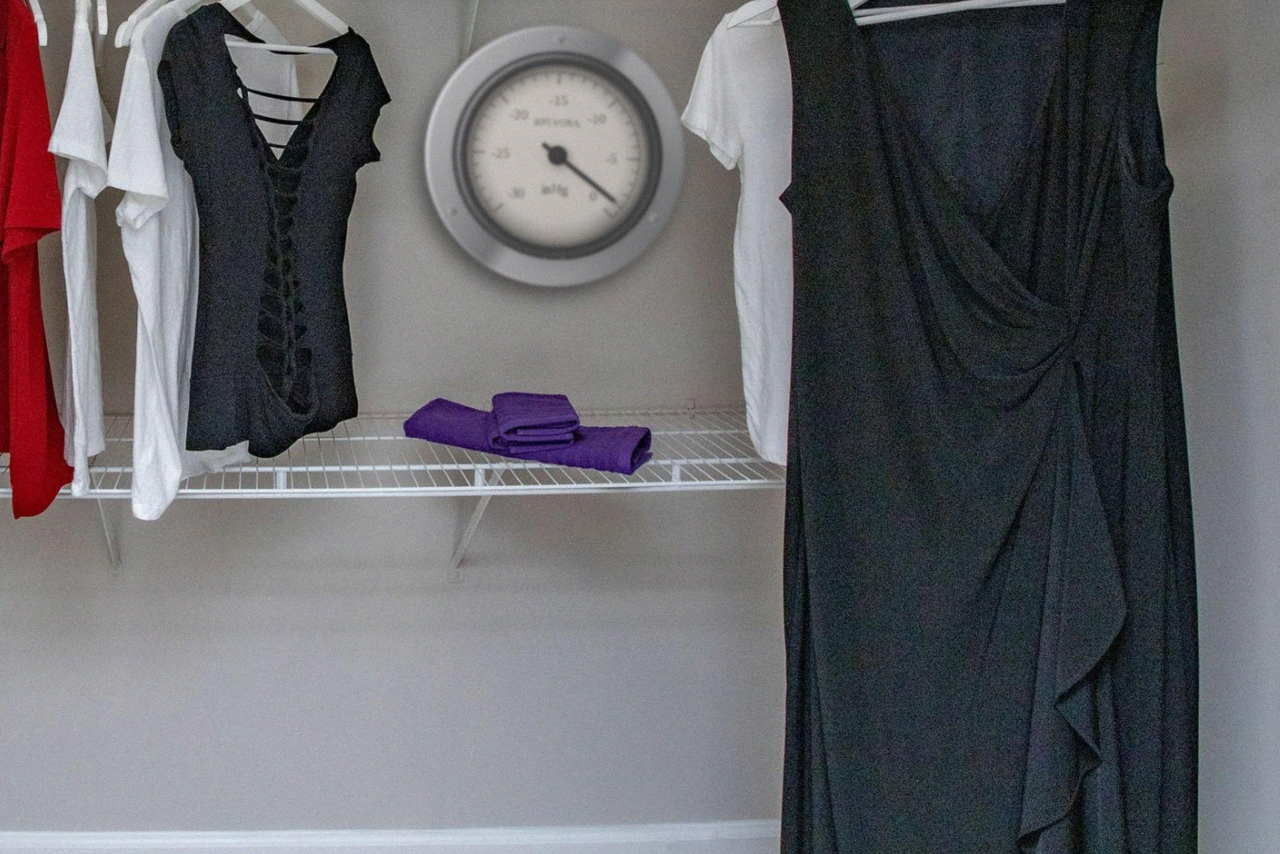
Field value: -1 inHg
